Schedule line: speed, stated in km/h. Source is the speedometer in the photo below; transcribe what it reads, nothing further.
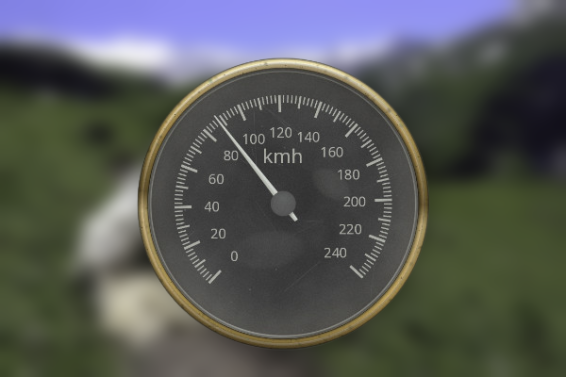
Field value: 88 km/h
